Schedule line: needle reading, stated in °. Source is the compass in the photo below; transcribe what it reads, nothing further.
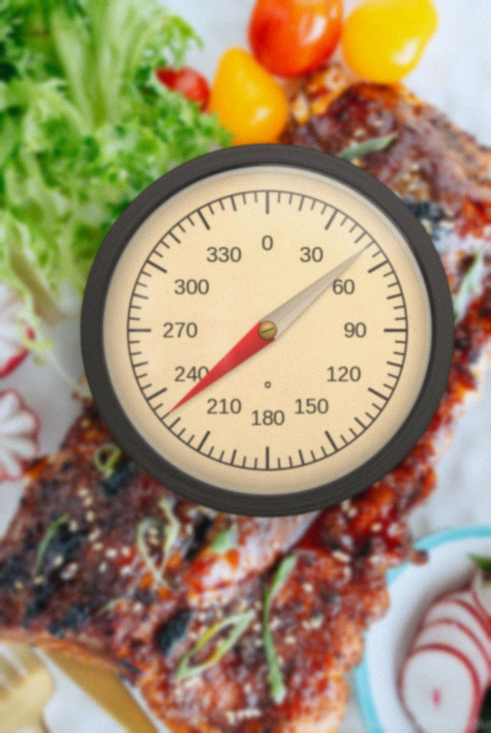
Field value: 230 °
